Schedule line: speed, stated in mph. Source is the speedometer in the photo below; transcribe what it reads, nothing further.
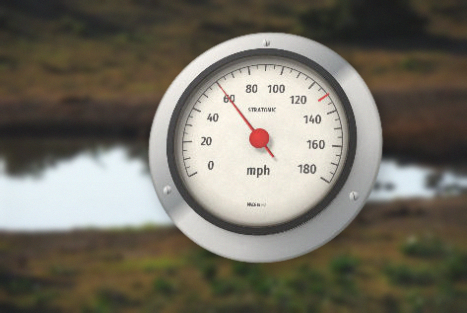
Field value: 60 mph
